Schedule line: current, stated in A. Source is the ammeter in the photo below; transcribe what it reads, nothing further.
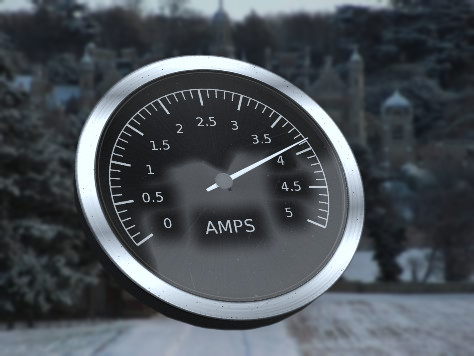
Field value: 3.9 A
